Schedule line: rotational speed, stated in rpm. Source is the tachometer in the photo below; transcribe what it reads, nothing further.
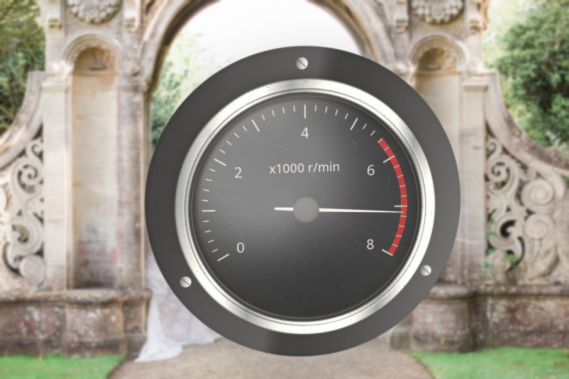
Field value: 7100 rpm
